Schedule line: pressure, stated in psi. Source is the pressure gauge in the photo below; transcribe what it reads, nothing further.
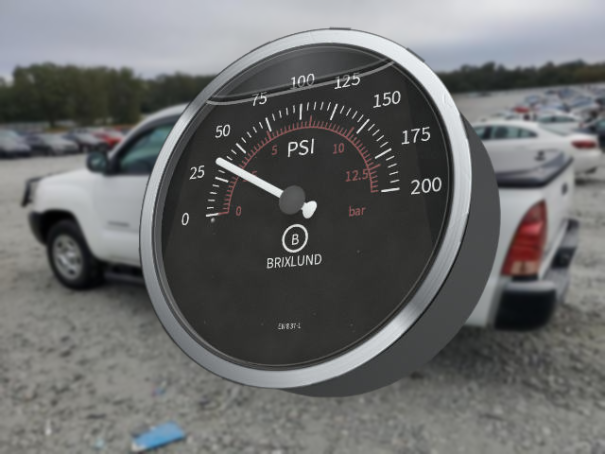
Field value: 35 psi
